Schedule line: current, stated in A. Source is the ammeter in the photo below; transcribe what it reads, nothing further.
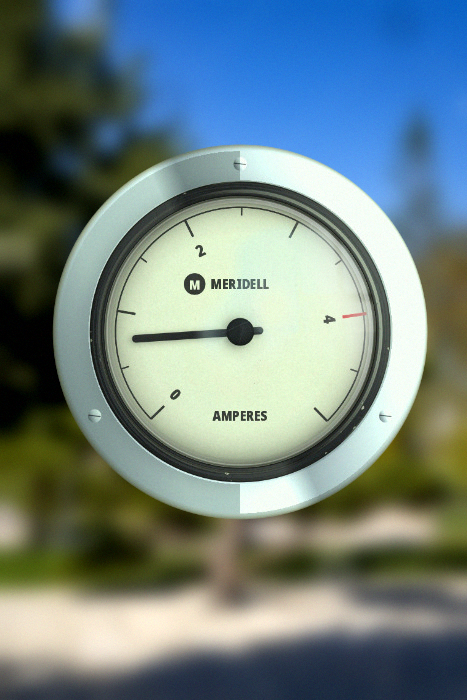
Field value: 0.75 A
